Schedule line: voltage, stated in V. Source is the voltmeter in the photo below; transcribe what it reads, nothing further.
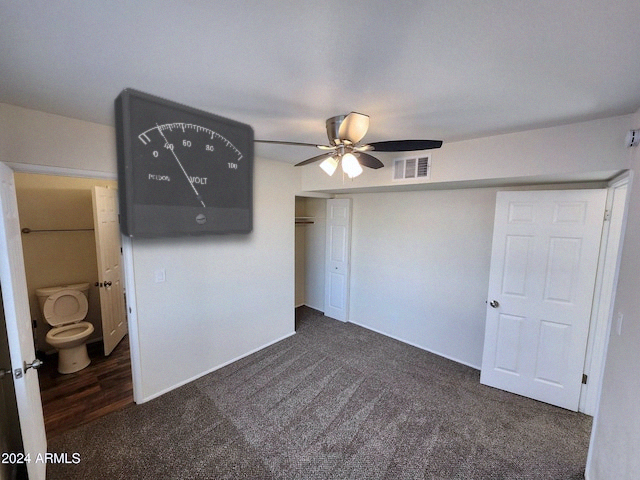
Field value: 40 V
